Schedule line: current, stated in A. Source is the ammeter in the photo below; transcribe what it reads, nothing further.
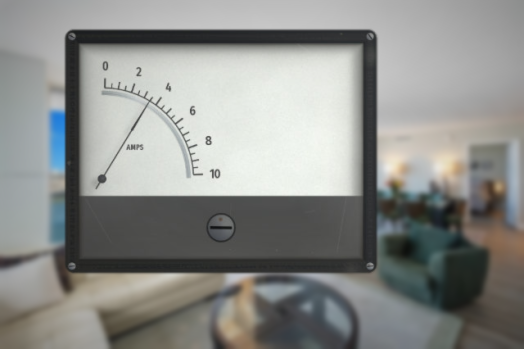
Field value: 3.5 A
